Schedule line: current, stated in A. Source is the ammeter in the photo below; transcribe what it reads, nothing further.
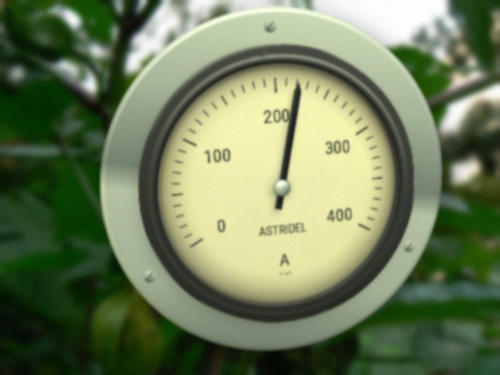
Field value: 220 A
